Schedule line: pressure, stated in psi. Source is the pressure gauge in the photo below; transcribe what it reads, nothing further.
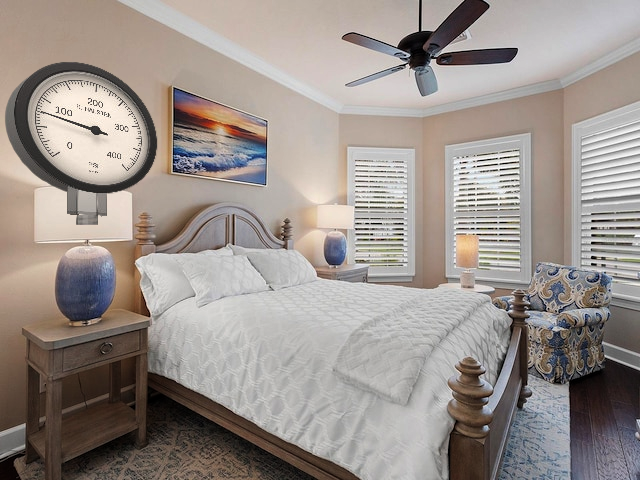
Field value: 75 psi
